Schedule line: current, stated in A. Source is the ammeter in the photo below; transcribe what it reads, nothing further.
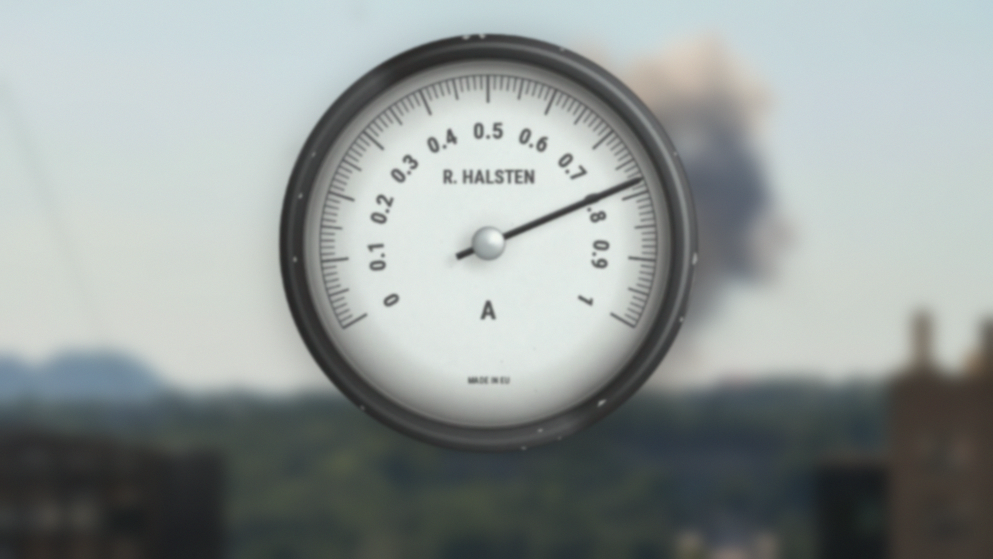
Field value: 0.78 A
